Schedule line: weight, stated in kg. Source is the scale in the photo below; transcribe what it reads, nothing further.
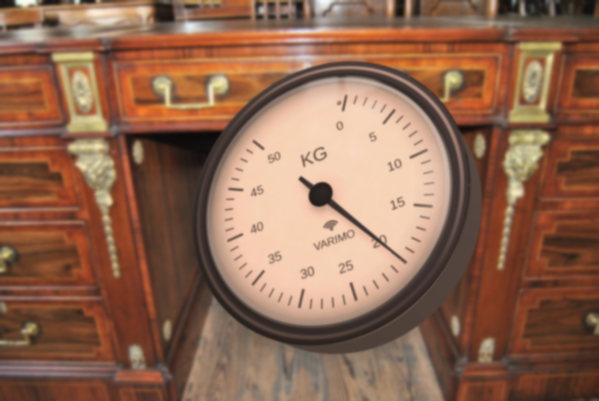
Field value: 20 kg
